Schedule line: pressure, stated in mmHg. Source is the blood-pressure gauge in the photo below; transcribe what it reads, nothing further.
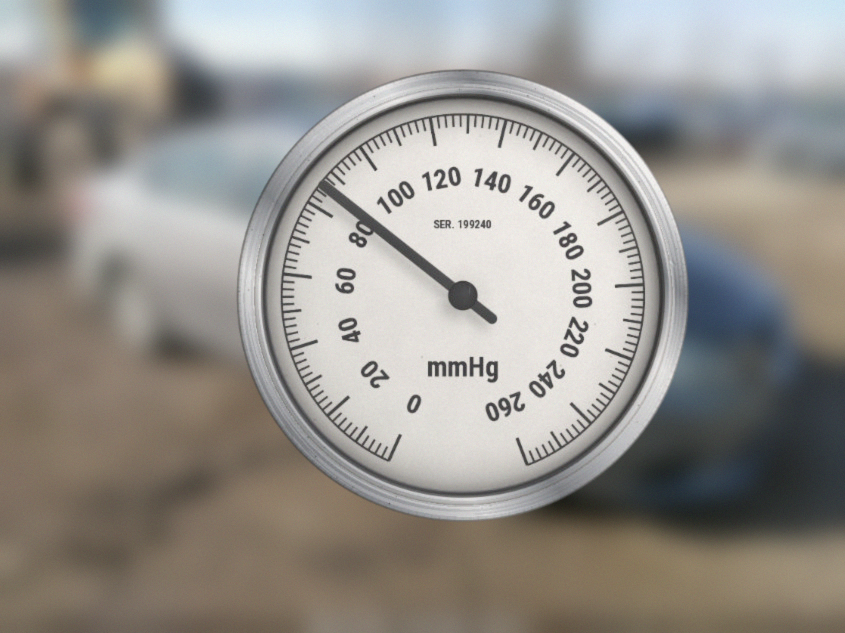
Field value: 86 mmHg
